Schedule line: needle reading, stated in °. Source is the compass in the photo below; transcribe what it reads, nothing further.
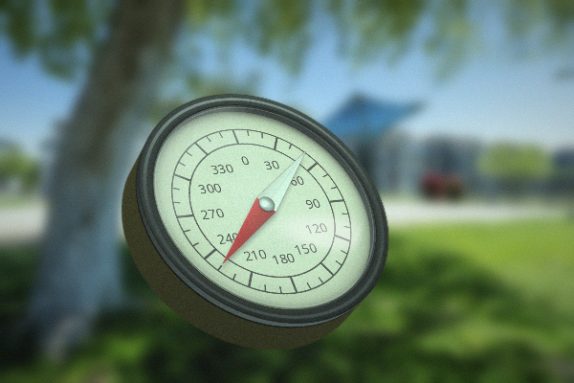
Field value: 230 °
